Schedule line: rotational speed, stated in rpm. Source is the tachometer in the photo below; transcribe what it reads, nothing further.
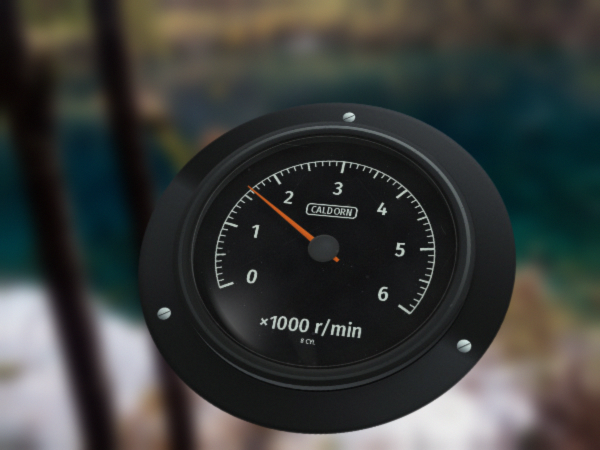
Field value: 1600 rpm
